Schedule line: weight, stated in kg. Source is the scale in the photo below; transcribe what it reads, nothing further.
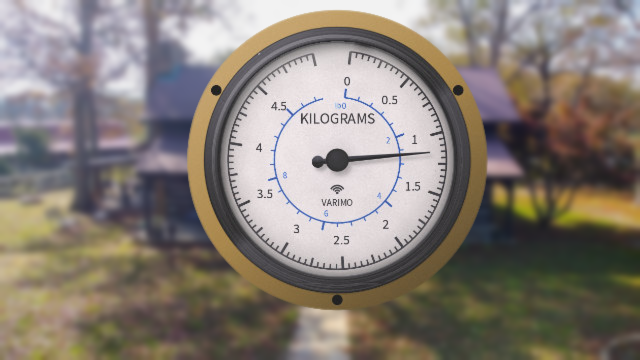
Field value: 1.15 kg
